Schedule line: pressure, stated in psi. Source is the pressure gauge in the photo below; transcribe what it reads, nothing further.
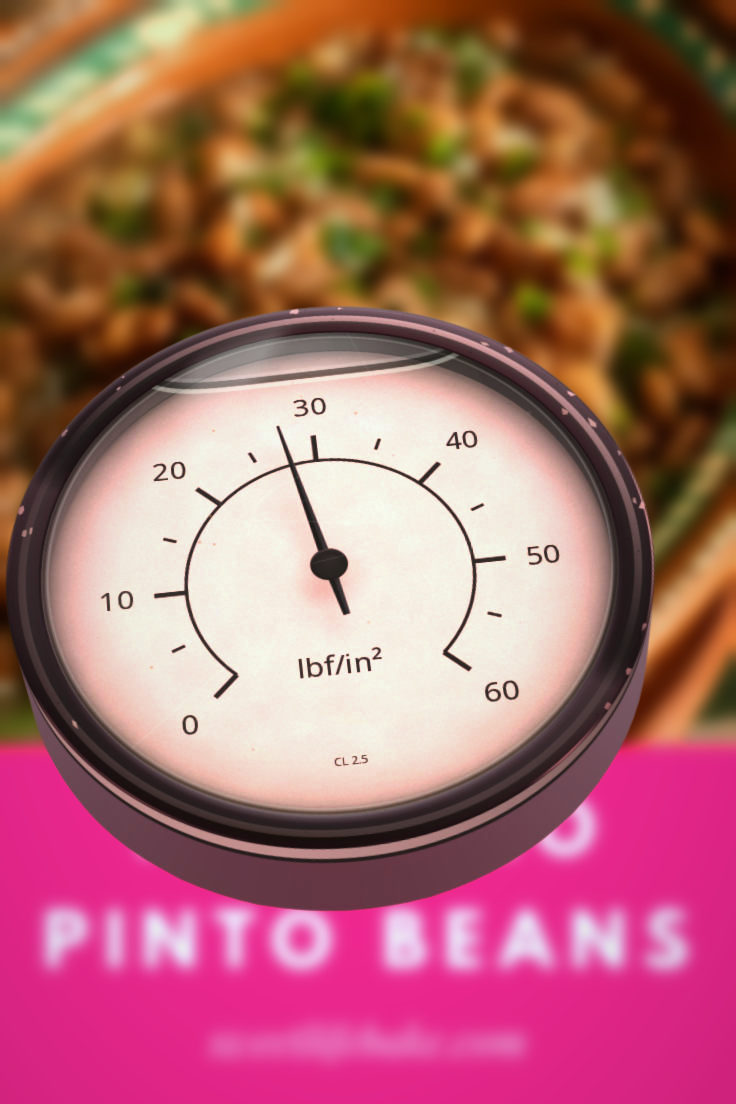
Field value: 27.5 psi
